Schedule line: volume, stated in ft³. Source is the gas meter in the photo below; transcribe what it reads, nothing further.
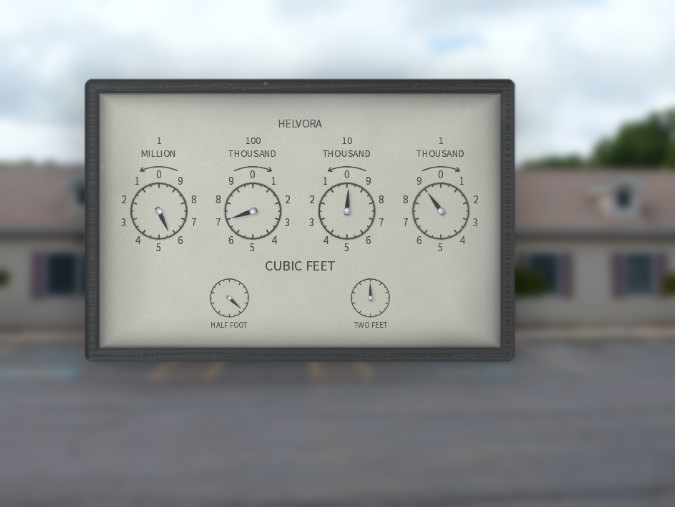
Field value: 569900 ft³
